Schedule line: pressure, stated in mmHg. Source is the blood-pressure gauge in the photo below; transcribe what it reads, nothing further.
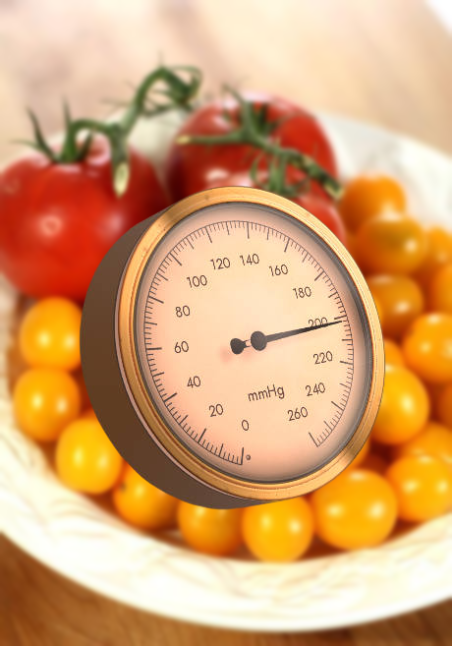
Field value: 202 mmHg
